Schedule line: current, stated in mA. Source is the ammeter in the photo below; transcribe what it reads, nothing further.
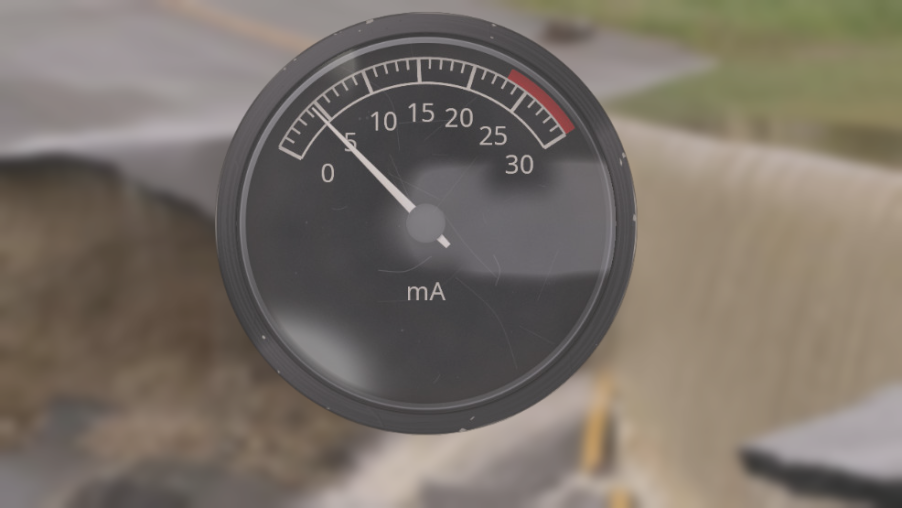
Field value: 4.5 mA
